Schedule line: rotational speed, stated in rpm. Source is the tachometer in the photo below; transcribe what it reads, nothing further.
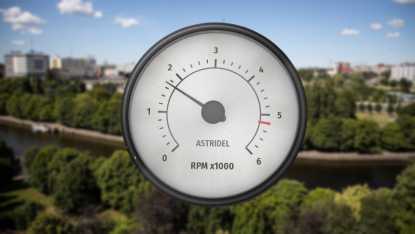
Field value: 1700 rpm
